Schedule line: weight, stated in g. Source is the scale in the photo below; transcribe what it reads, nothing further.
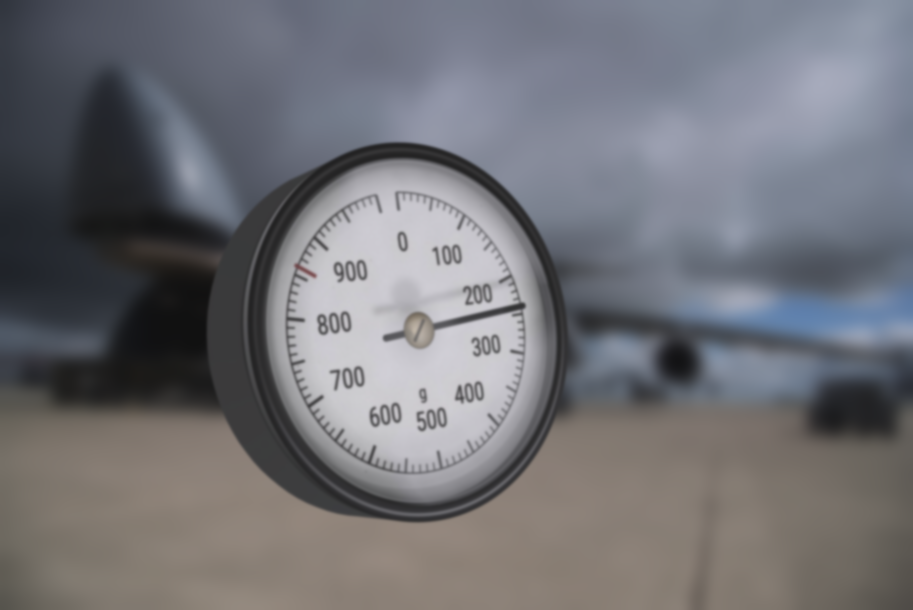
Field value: 240 g
